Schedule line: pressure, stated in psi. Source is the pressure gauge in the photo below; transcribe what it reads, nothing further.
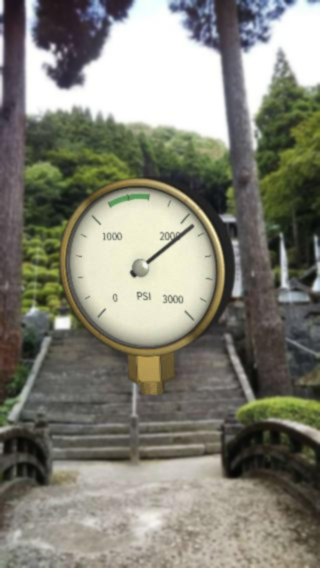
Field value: 2100 psi
